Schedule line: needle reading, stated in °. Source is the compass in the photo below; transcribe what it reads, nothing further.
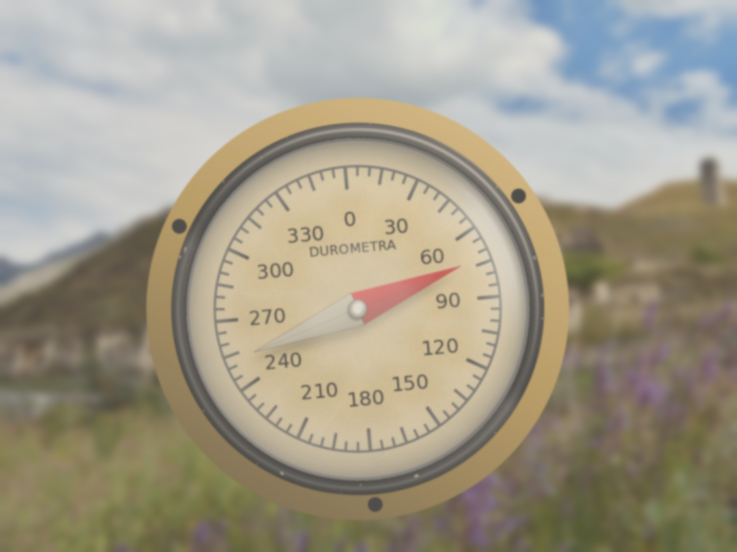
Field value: 72.5 °
